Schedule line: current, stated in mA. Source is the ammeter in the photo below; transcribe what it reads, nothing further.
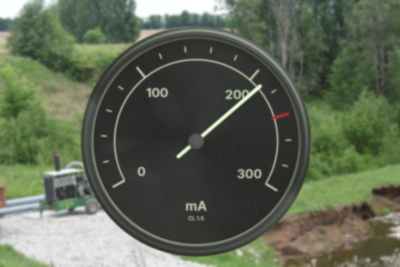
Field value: 210 mA
